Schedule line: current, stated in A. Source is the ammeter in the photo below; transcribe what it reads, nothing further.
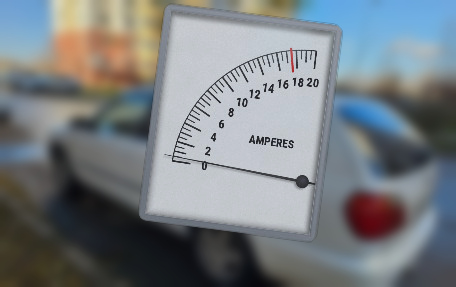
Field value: 0.5 A
